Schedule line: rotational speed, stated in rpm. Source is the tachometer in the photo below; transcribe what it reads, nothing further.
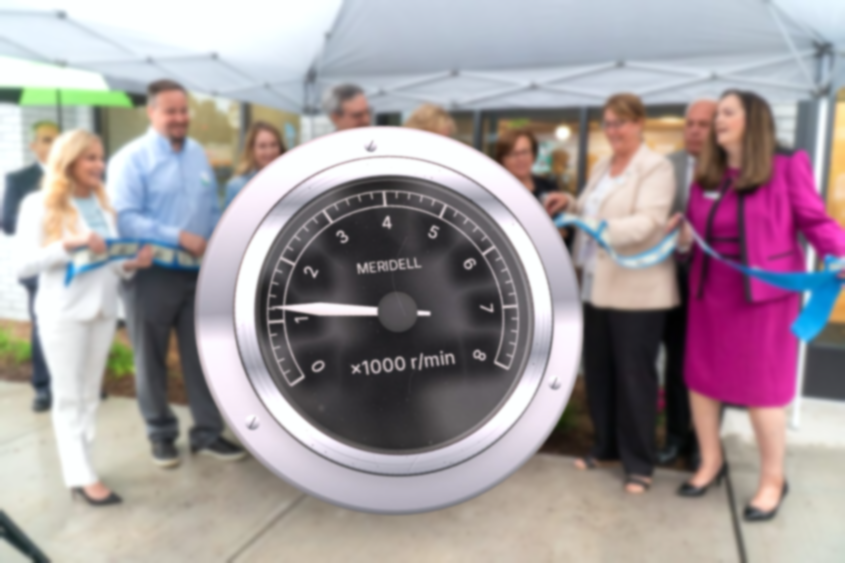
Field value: 1200 rpm
